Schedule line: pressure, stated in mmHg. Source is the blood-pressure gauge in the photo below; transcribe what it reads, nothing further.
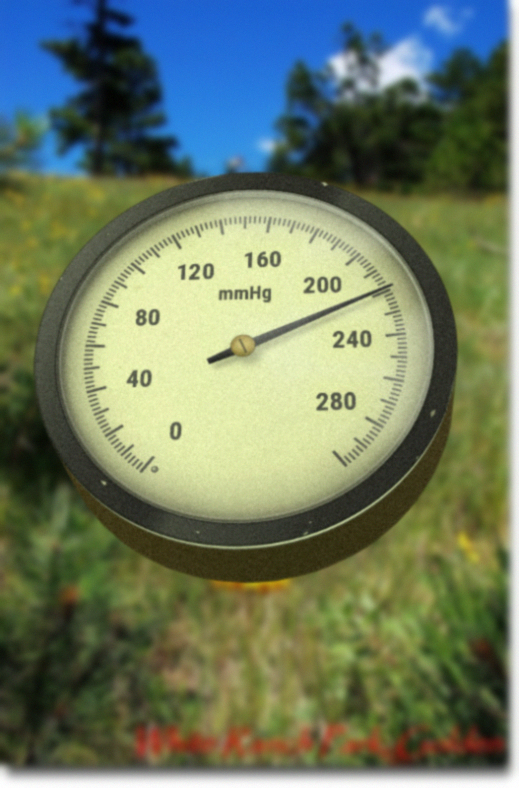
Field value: 220 mmHg
